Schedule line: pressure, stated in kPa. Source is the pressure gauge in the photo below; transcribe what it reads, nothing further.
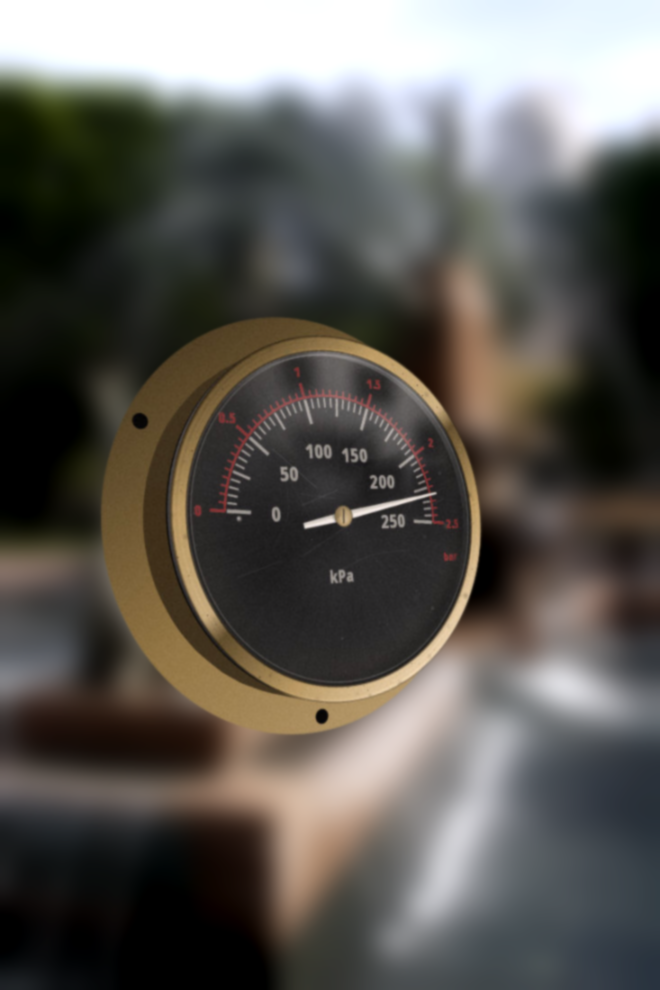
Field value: 230 kPa
